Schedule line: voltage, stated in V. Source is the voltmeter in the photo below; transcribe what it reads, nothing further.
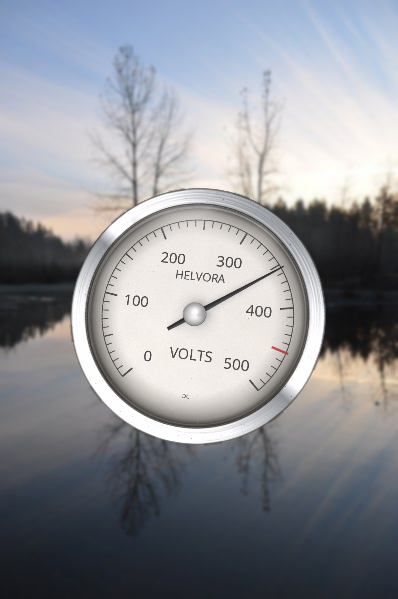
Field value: 355 V
